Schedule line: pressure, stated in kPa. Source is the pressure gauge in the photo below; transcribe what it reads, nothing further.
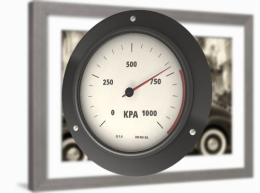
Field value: 725 kPa
